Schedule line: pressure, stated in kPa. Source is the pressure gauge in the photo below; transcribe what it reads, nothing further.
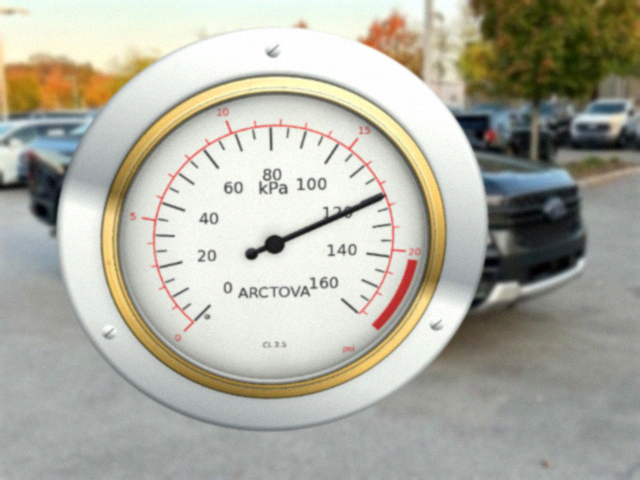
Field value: 120 kPa
